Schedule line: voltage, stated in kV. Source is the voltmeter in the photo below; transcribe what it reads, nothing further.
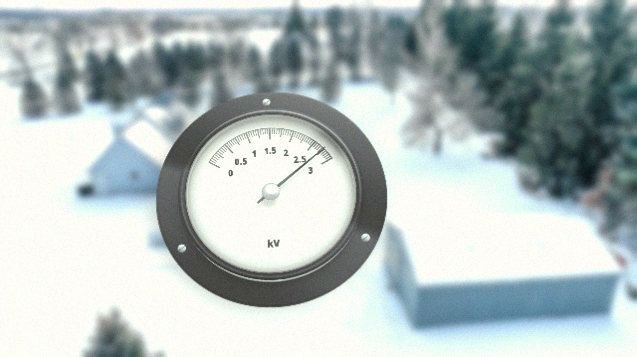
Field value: 2.75 kV
